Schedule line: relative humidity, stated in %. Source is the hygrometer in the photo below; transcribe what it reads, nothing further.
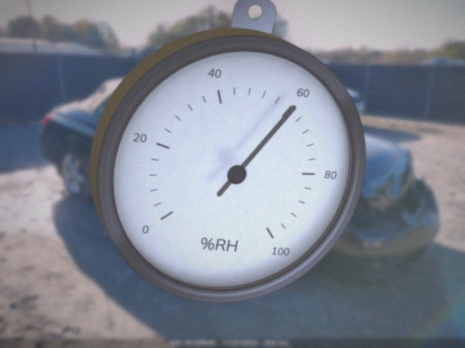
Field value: 60 %
